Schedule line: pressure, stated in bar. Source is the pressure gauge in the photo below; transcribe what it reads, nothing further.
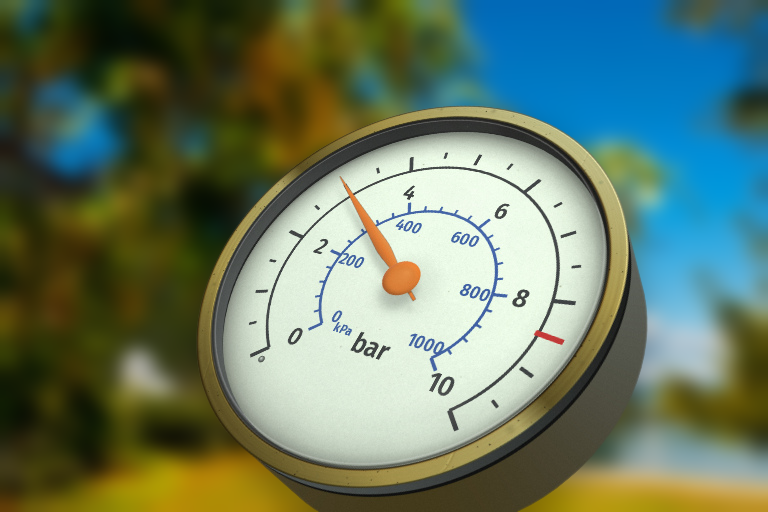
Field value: 3 bar
